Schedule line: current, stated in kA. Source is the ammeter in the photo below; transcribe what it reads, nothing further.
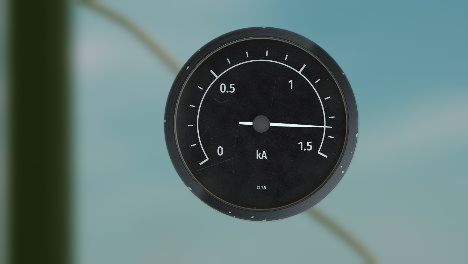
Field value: 1.35 kA
